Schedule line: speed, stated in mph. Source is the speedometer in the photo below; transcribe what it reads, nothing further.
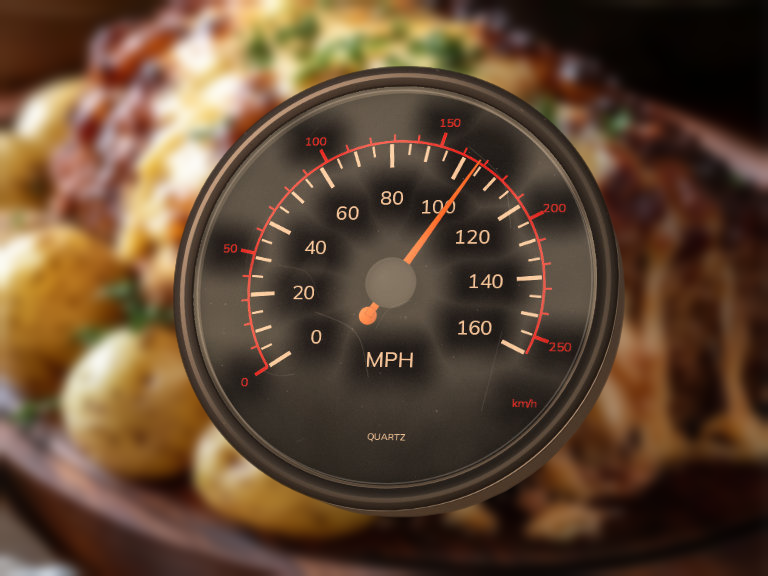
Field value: 105 mph
